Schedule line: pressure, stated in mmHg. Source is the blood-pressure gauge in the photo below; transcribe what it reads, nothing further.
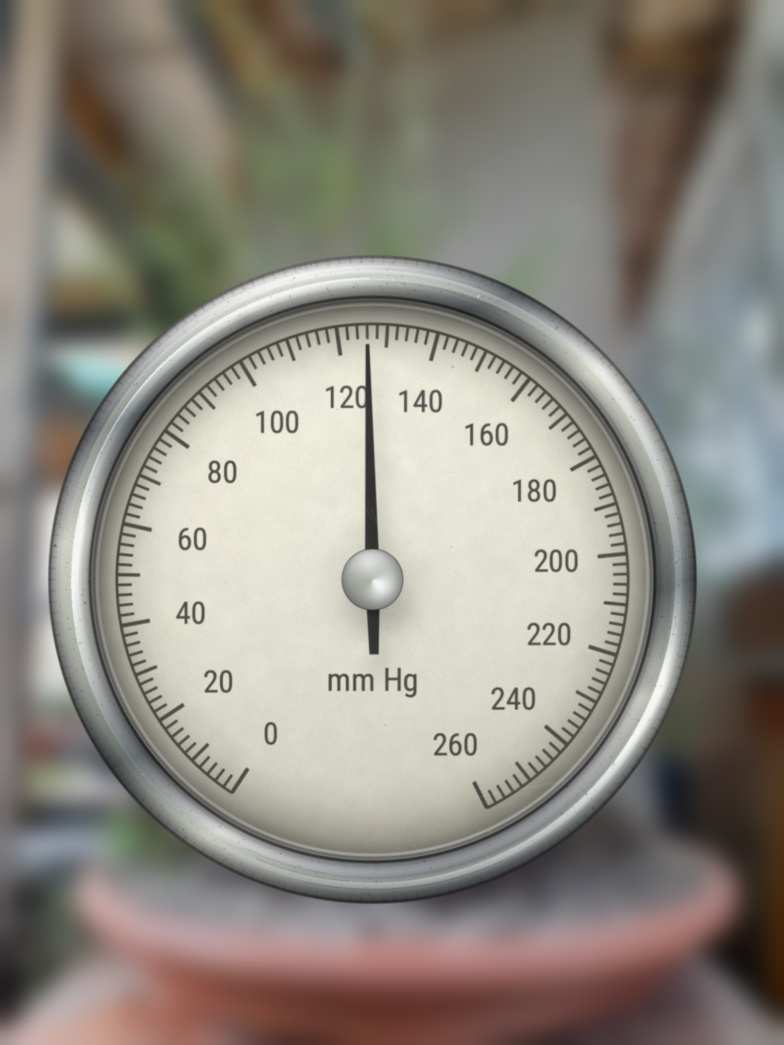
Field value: 126 mmHg
